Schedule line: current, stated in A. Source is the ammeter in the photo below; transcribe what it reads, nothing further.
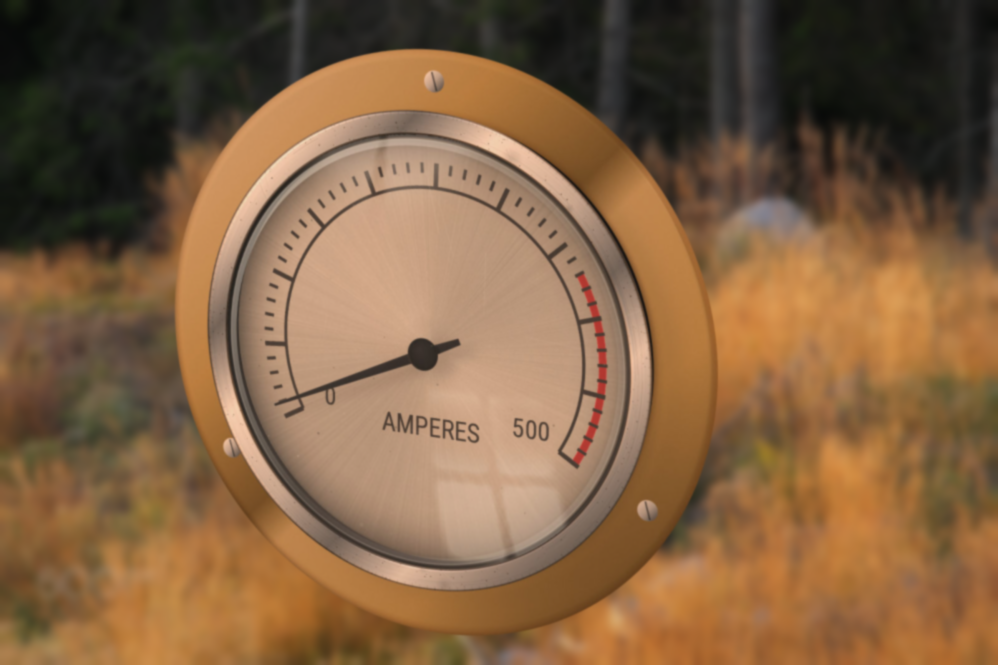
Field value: 10 A
